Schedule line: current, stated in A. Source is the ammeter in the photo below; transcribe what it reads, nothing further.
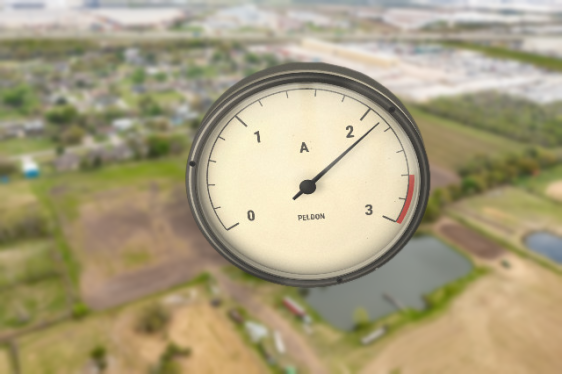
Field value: 2.1 A
